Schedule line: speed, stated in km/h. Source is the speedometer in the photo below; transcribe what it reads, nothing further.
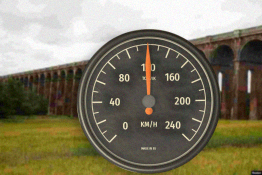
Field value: 120 km/h
